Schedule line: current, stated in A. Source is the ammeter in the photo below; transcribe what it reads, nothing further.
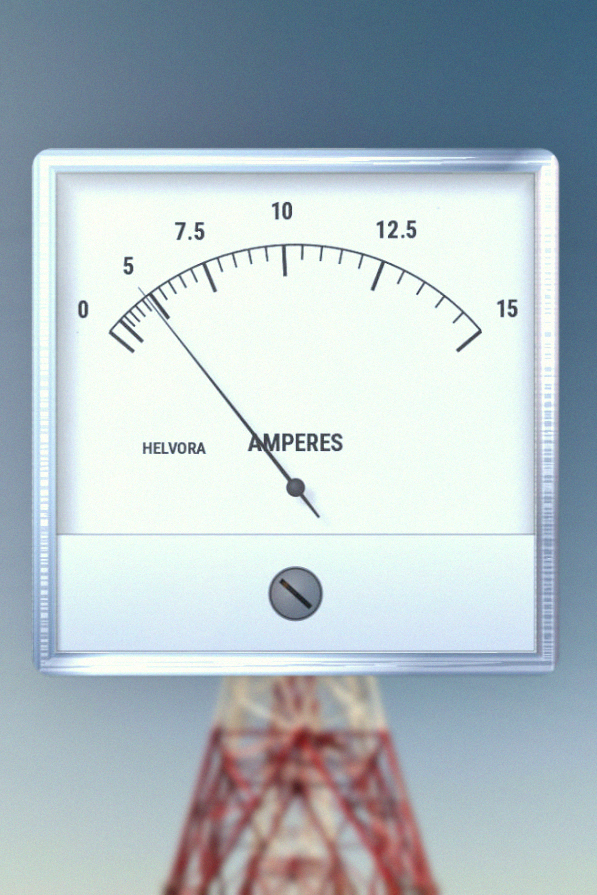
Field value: 4.75 A
